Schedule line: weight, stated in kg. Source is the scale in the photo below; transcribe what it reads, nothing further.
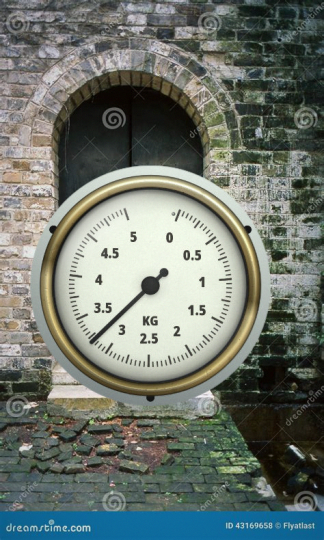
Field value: 3.2 kg
